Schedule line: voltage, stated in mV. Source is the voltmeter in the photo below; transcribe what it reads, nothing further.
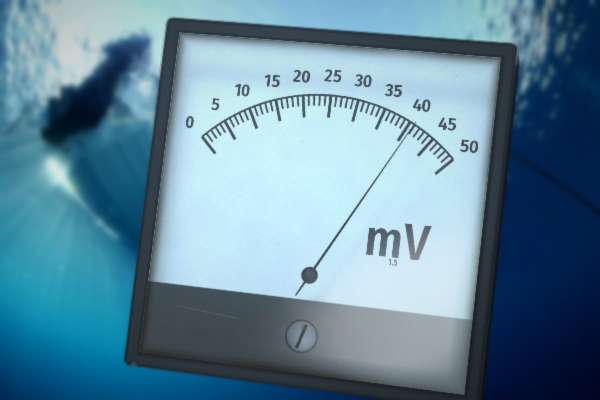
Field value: 41 mV
